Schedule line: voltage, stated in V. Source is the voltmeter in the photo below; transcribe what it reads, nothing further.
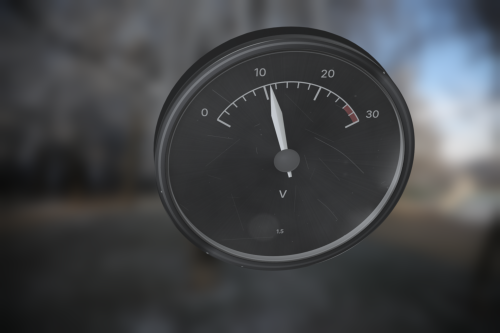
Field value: 11 V
